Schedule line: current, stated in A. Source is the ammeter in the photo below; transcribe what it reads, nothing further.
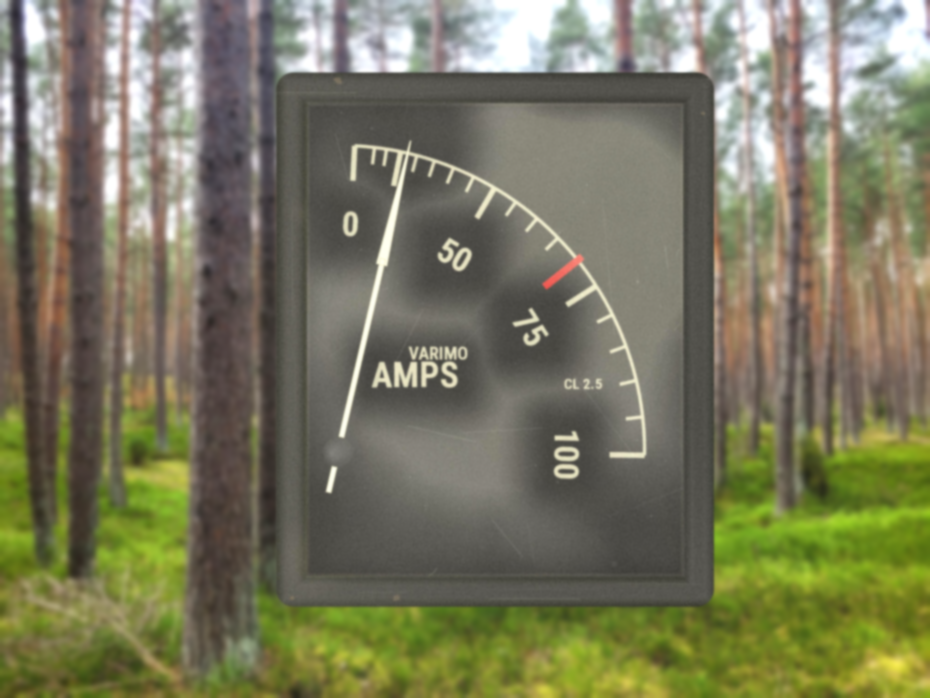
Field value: 27.5 A
